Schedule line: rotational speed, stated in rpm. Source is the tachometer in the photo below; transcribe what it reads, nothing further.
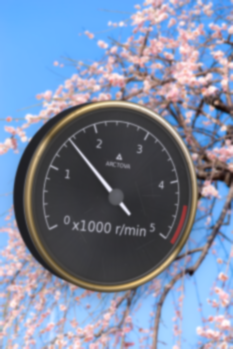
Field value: 1500 rpm
